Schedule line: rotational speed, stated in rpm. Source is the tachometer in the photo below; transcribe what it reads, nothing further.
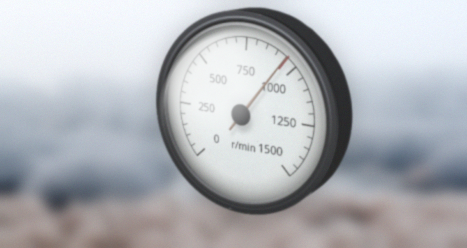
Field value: 950 rpm
